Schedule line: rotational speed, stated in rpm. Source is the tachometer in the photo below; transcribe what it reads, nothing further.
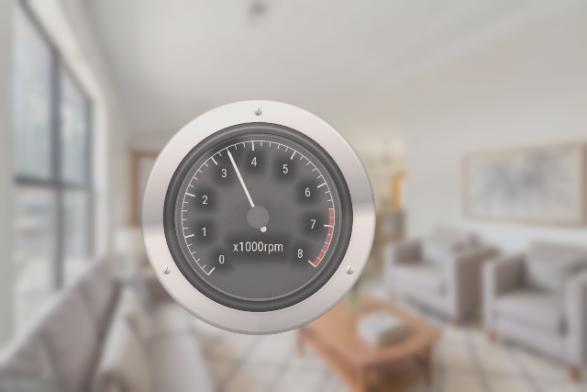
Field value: 3400 rpm
